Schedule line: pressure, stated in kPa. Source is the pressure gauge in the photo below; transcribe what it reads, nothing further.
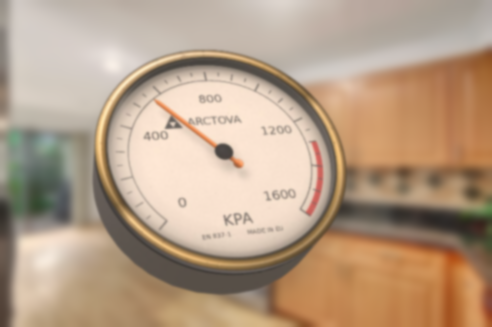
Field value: 550 kPa
